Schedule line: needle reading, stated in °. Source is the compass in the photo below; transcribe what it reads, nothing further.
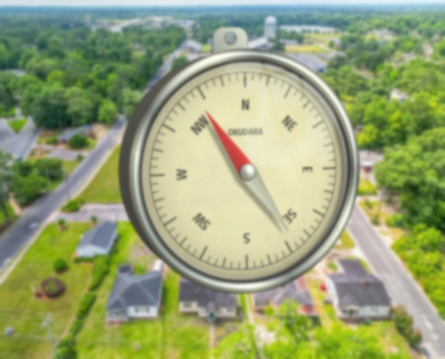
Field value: 325 °
